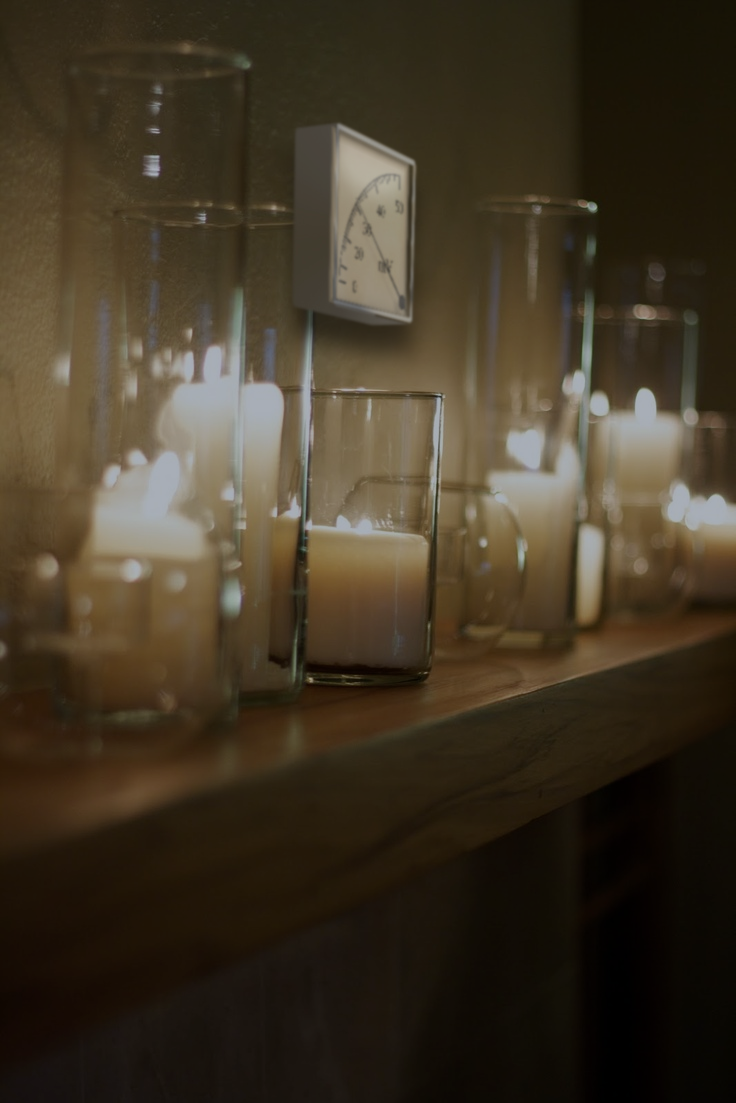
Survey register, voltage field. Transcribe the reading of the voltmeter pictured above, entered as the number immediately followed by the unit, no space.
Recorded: 30mV
